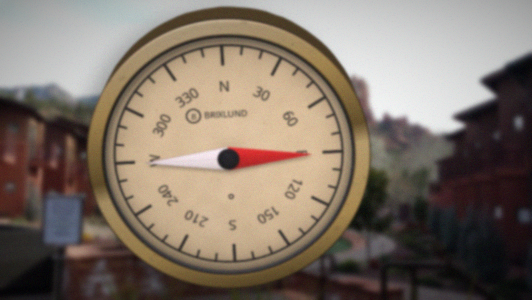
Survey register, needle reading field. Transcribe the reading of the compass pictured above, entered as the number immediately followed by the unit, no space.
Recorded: 90°
